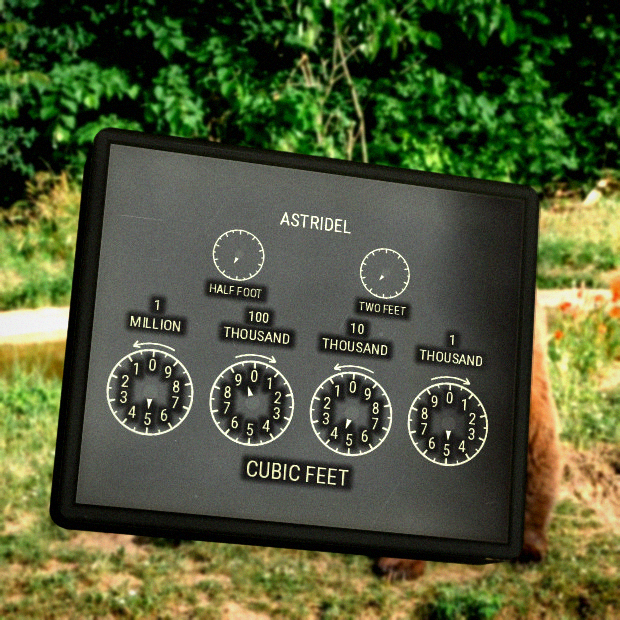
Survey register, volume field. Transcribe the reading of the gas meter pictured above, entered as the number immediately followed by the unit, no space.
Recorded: 494500ft³
